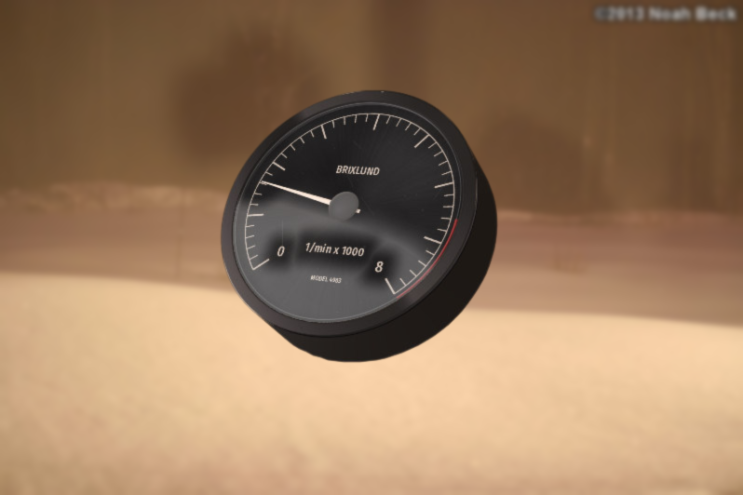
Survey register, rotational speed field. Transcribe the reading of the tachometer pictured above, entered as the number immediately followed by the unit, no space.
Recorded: 1600rpm
